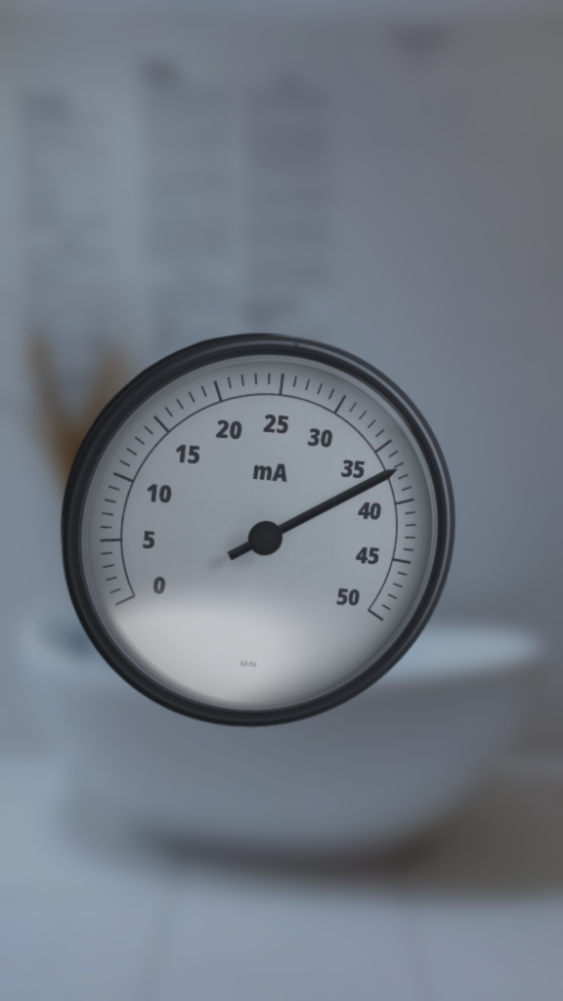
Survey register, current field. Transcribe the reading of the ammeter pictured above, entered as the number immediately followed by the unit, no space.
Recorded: 37mA
